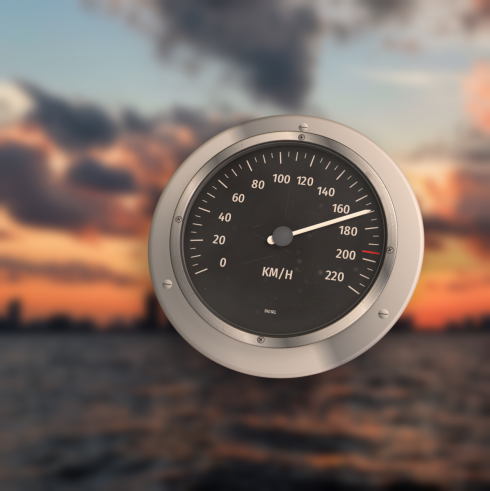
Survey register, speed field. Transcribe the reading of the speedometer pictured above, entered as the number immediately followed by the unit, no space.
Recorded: 170km/h
